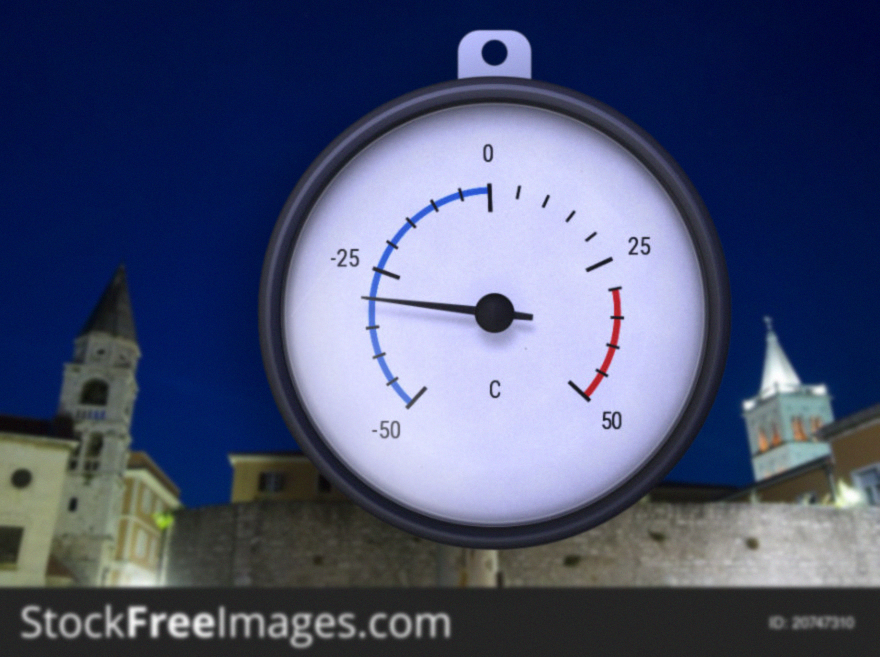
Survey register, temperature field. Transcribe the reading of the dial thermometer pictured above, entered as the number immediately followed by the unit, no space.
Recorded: -30°C
